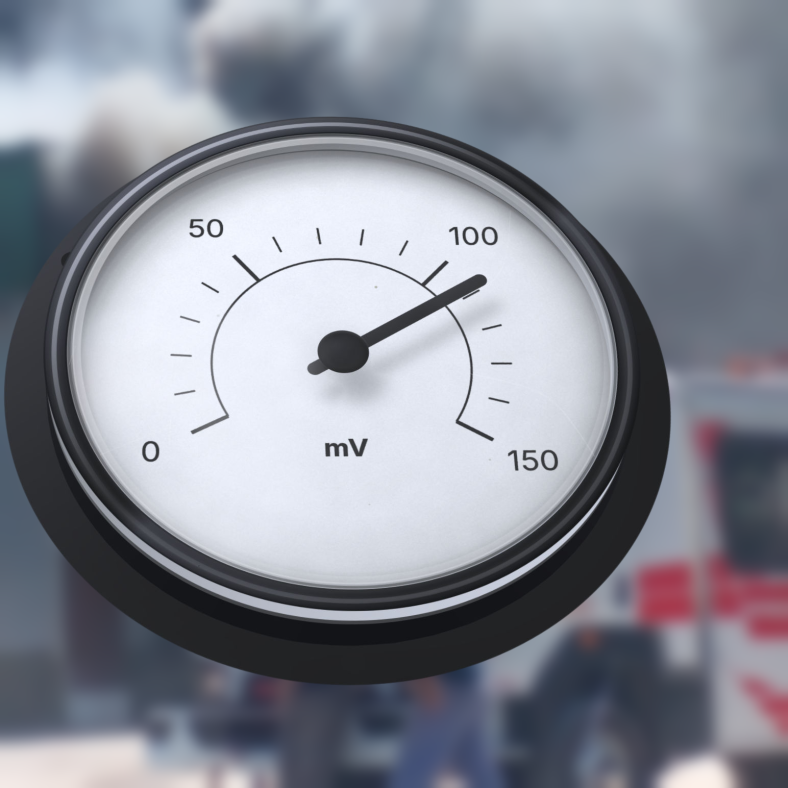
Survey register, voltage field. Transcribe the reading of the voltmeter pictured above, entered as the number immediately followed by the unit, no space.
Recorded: 110mV
